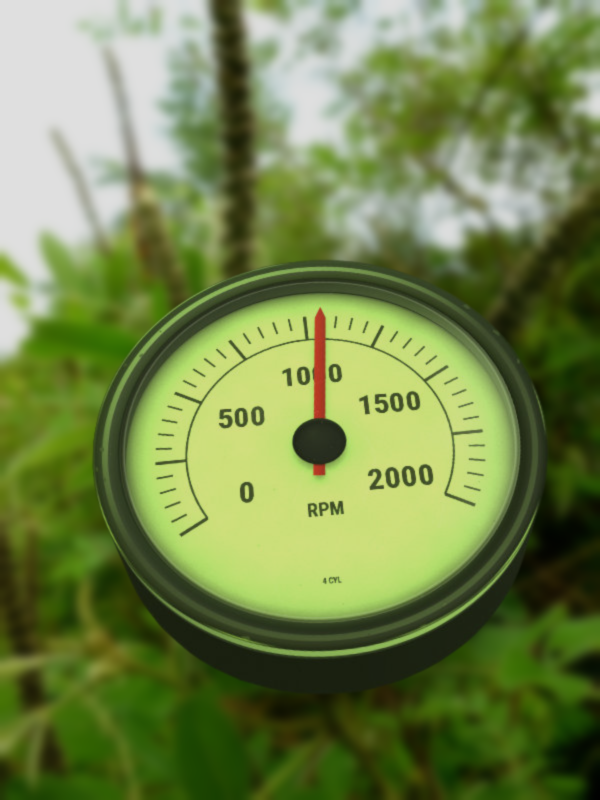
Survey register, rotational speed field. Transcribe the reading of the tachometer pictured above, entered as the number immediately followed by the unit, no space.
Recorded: 1050rpm
